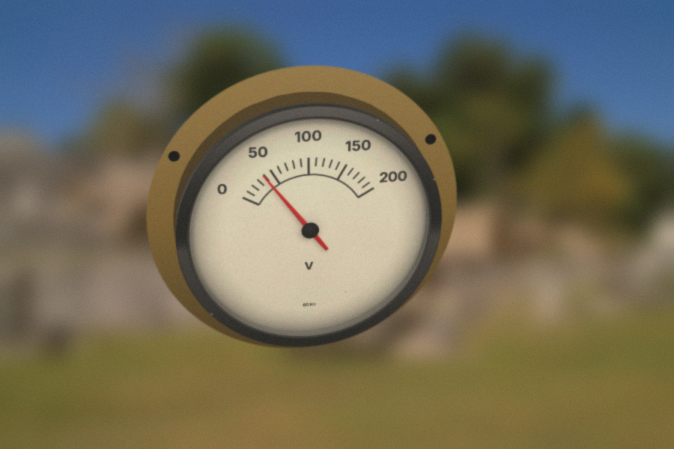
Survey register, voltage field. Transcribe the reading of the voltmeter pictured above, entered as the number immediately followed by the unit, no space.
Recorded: 40V
